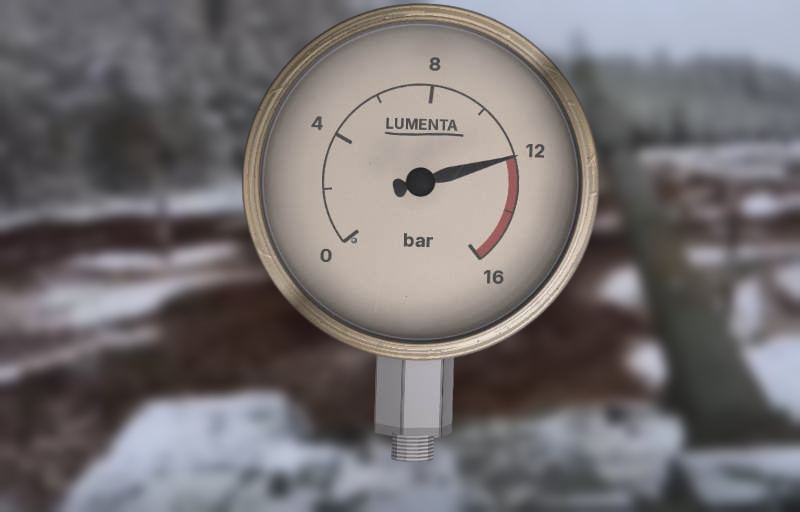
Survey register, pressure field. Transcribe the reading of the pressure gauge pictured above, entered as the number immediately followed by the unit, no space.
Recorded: 12bar
